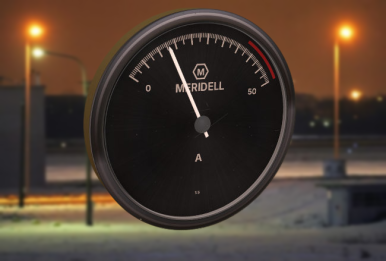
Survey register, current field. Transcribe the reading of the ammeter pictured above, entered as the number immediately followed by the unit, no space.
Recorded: 12.5A
